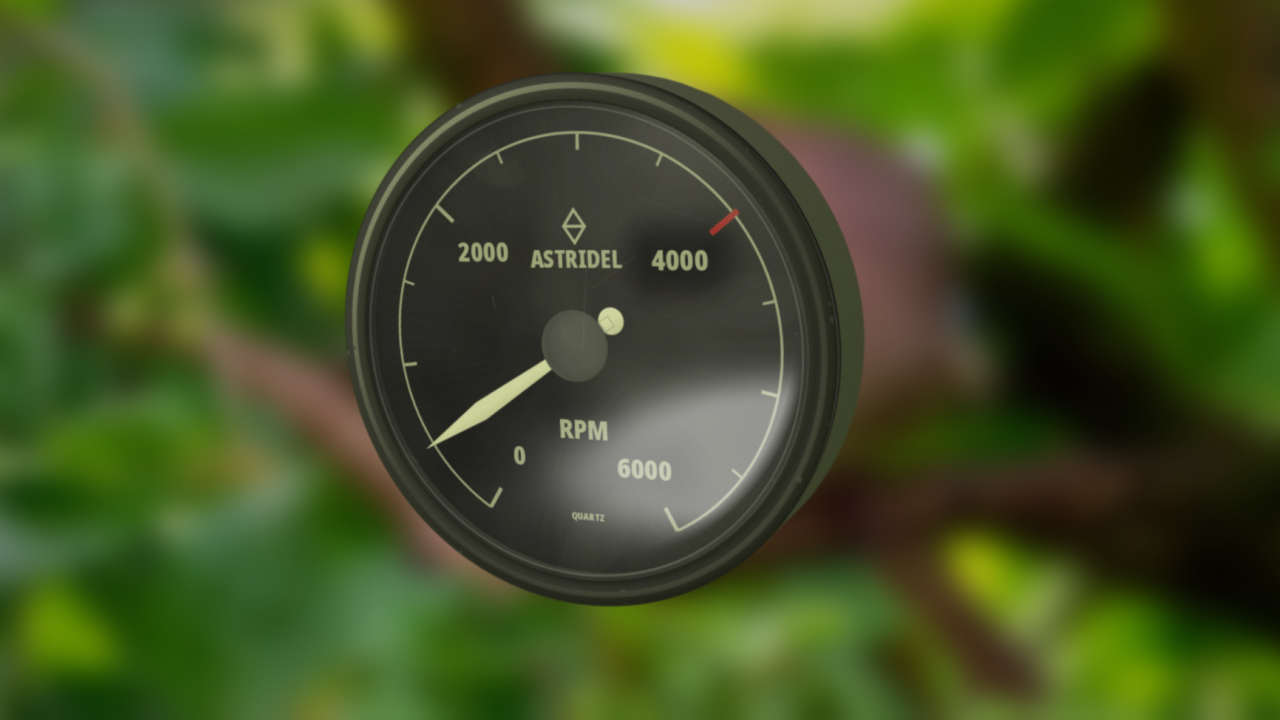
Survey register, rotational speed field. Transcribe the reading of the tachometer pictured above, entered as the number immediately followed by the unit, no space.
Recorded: 500rpm
